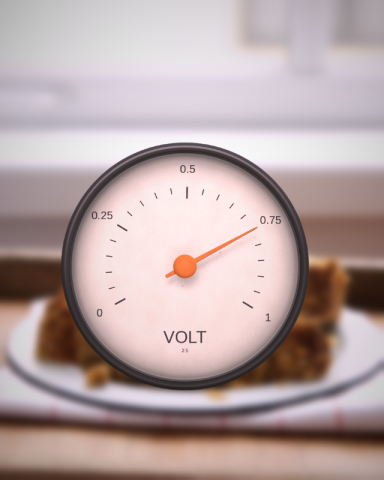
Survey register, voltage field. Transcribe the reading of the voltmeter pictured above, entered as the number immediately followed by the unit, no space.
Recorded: 0.75V
